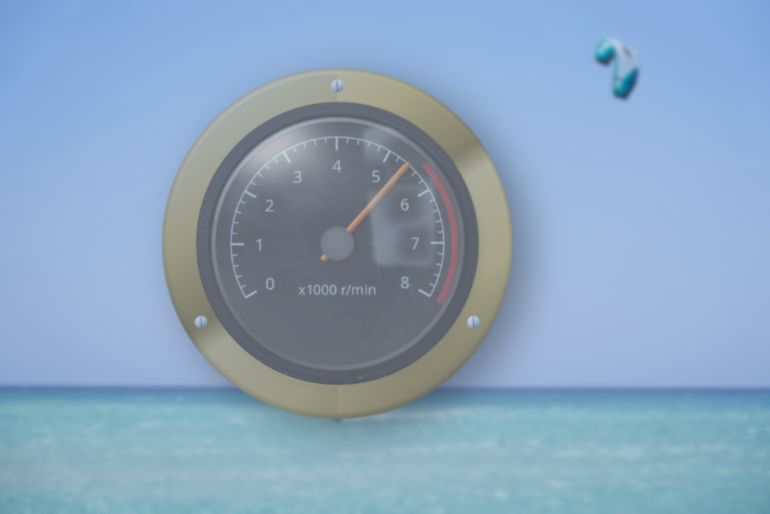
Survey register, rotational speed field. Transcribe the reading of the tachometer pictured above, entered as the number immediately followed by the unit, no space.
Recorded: 5400rpm
